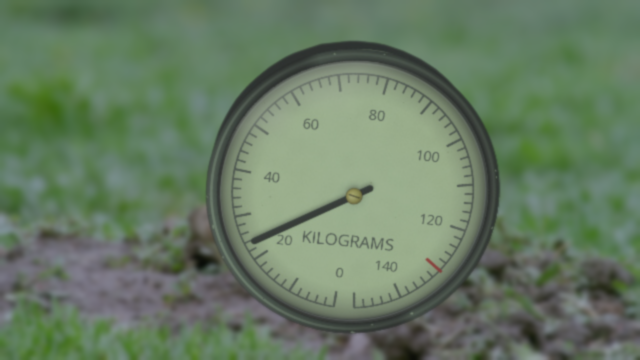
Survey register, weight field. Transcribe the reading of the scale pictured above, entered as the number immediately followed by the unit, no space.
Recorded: 24kg
